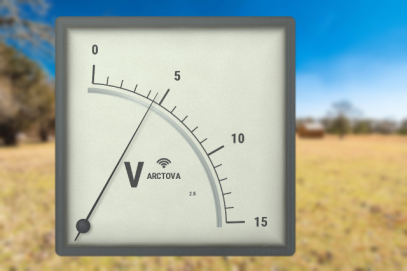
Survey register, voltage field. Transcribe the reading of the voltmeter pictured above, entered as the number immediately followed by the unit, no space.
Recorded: 4.5V
